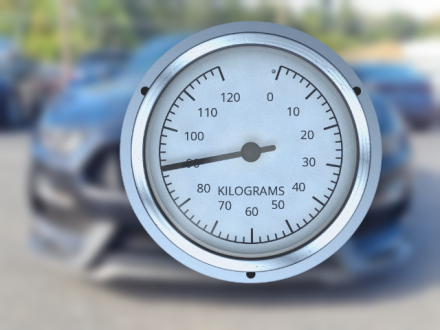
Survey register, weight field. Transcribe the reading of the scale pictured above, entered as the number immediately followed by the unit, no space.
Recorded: 90kg
